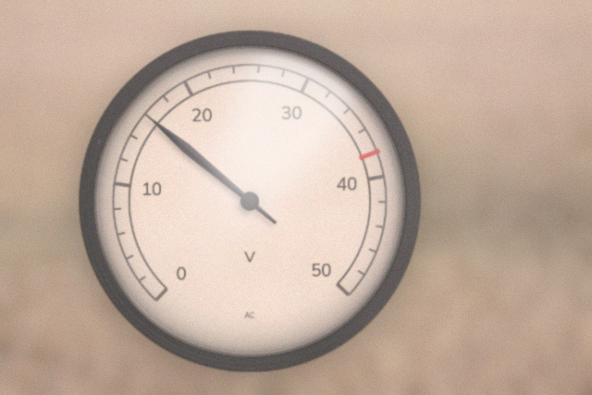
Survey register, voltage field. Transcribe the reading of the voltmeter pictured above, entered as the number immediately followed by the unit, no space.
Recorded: 16V
